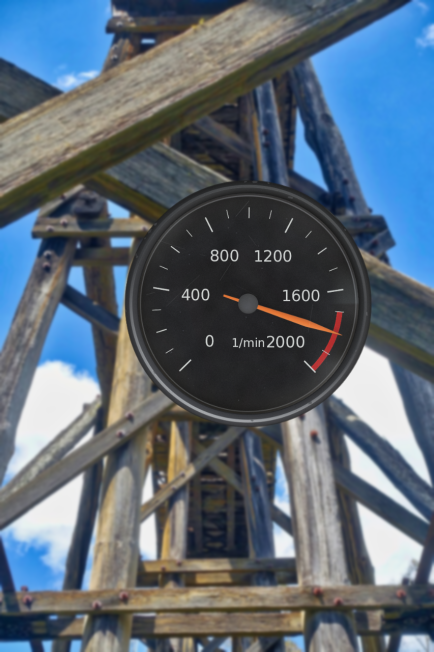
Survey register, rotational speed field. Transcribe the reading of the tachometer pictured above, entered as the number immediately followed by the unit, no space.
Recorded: 1800rpm
